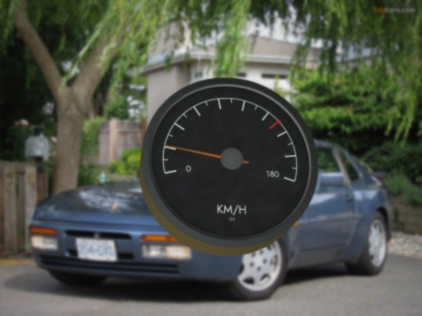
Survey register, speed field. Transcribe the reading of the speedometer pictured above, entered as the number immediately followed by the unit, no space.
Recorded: 20km/h
